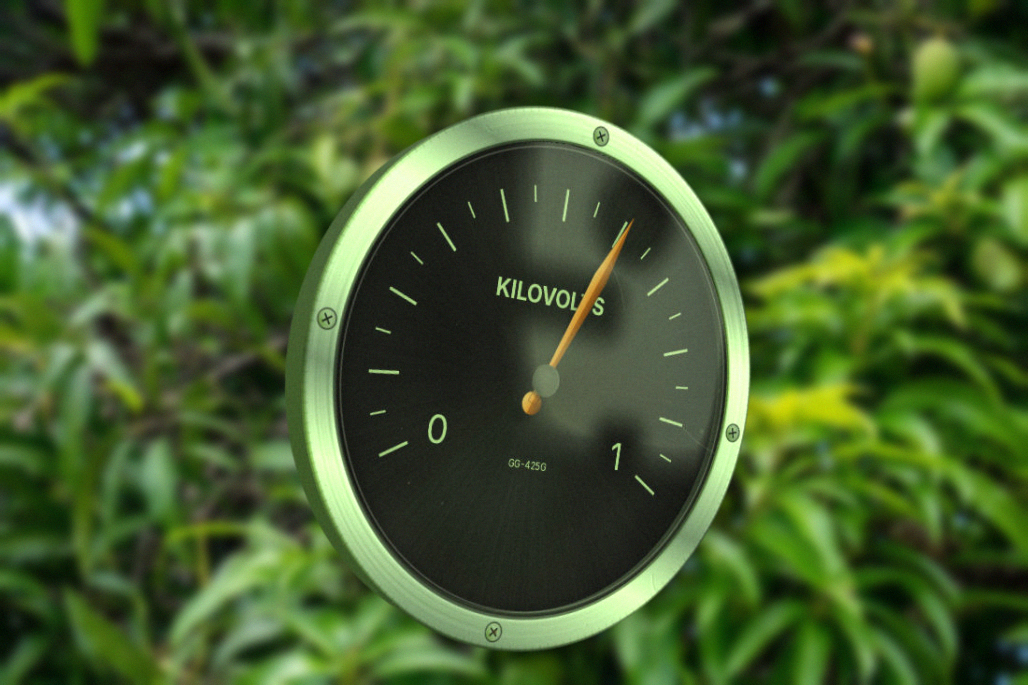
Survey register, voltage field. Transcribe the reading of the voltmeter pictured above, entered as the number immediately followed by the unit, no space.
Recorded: 0.6kV
